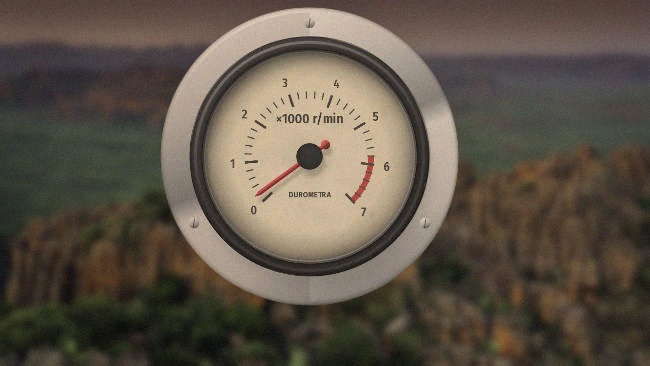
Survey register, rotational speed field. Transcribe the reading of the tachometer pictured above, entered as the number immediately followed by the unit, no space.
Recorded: 200rpm
